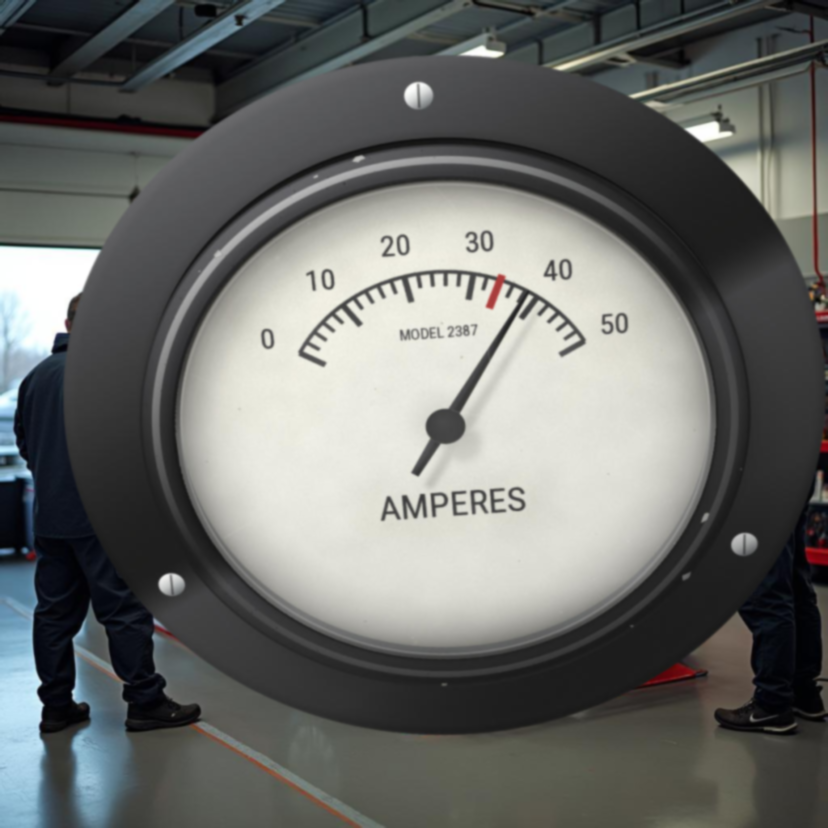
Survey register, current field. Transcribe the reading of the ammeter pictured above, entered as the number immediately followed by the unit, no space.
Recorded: 38A
